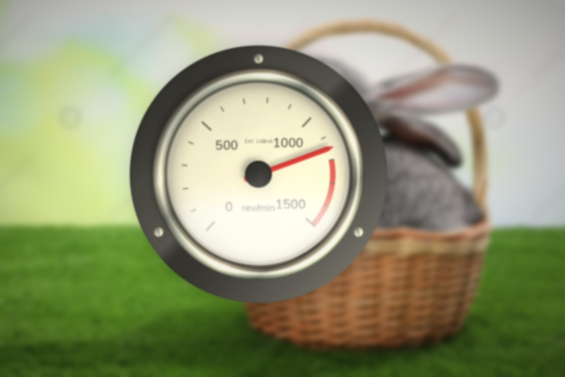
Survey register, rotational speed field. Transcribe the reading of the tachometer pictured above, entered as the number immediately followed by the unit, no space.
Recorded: 1150rpm
